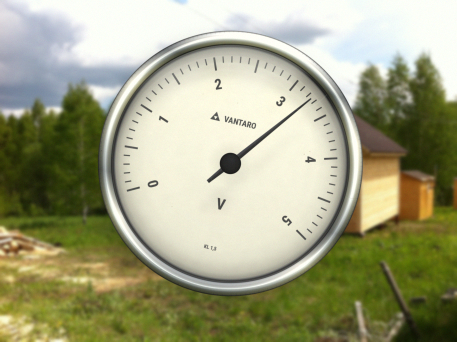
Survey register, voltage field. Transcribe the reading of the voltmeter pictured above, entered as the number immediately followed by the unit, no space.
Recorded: 3.25V
